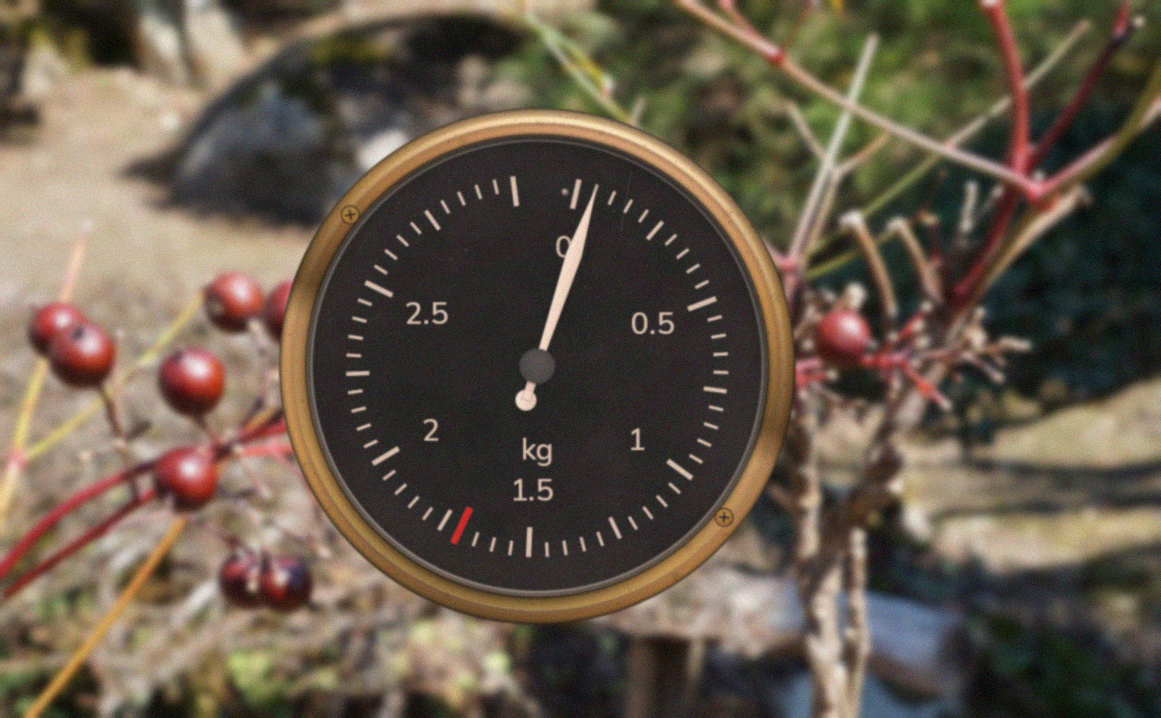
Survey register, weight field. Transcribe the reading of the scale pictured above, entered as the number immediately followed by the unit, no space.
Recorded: 0.05kg
